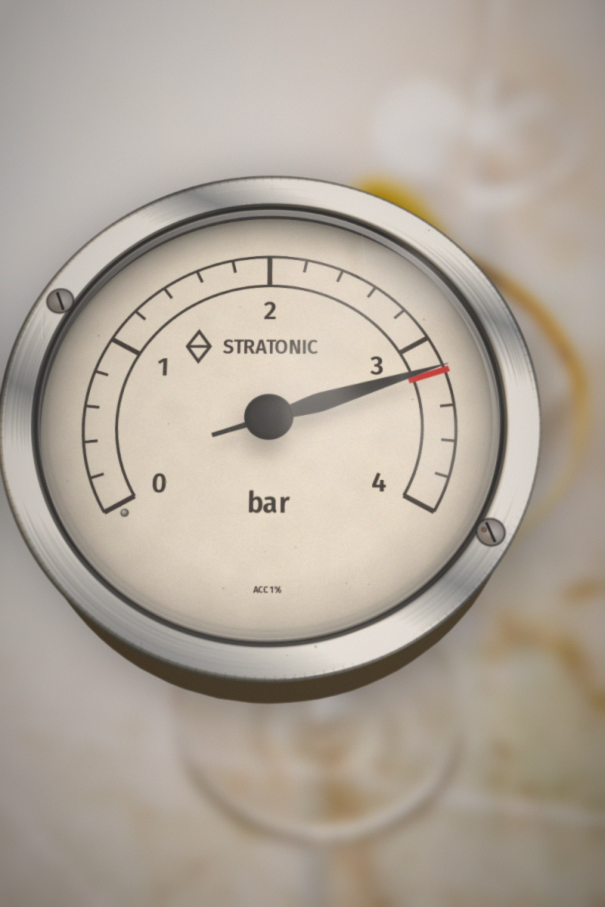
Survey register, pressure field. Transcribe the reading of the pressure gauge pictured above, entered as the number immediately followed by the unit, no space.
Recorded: 3.2bar
